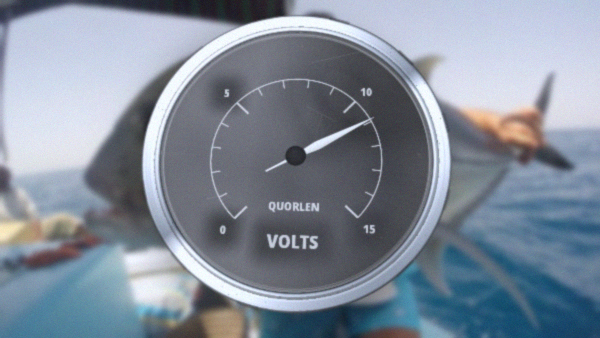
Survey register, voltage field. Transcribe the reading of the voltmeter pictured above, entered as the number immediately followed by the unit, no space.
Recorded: 11V
